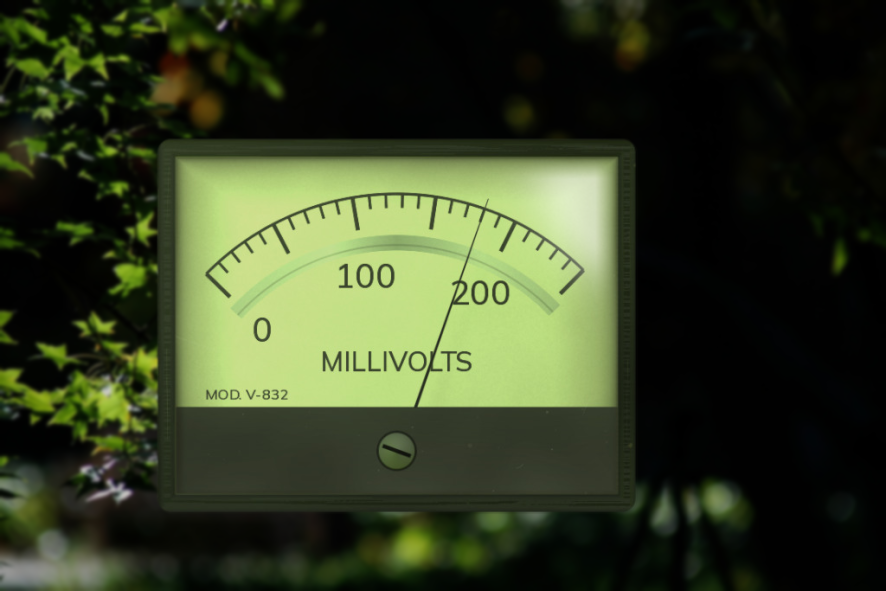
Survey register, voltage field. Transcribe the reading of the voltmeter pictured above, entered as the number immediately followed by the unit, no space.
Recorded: 180mV
